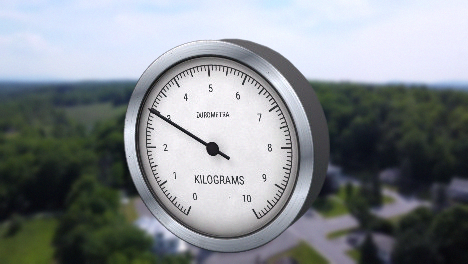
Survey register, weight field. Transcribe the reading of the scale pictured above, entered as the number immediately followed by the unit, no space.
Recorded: 3kg
